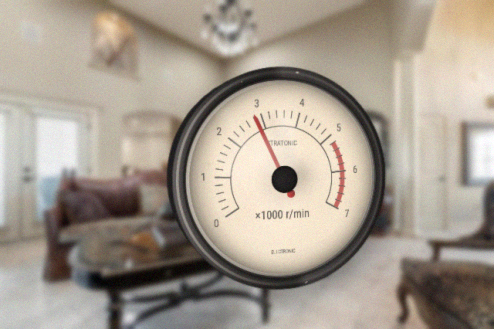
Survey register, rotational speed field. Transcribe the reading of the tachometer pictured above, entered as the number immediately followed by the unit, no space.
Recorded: 2800rpm
